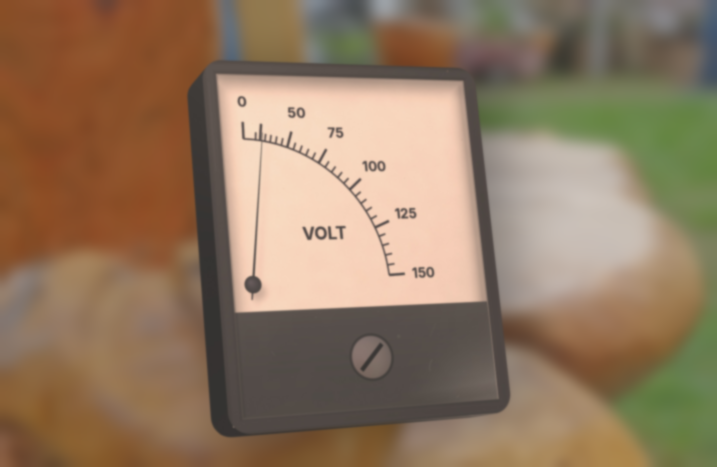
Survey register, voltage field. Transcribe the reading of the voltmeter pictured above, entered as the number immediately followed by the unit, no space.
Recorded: 25V
